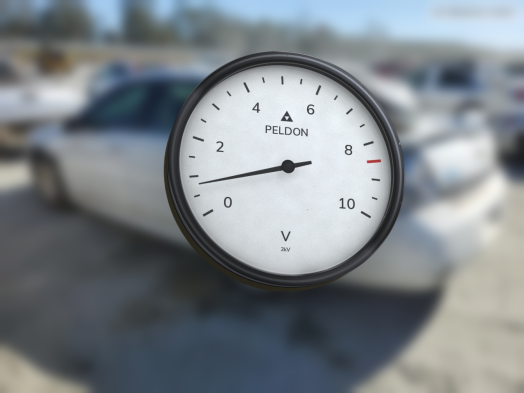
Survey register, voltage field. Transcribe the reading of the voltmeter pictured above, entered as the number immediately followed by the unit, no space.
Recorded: 0.75V
